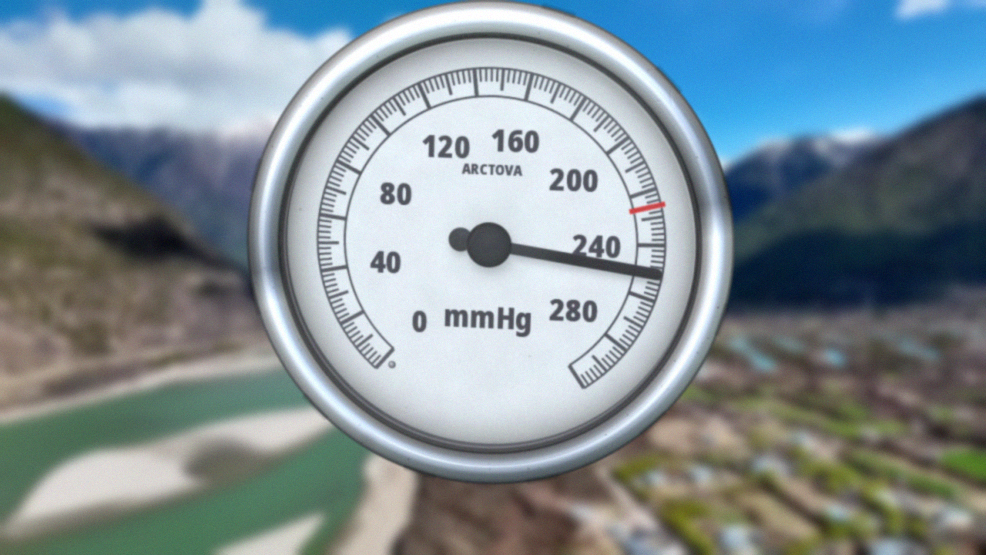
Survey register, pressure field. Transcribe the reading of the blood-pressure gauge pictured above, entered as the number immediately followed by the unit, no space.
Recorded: 250mmHg
